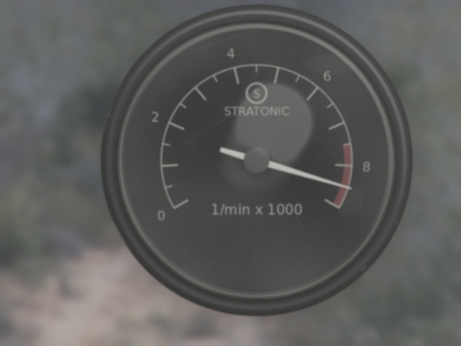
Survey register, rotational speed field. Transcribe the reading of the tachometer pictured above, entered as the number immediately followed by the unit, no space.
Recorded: 8500rpm
